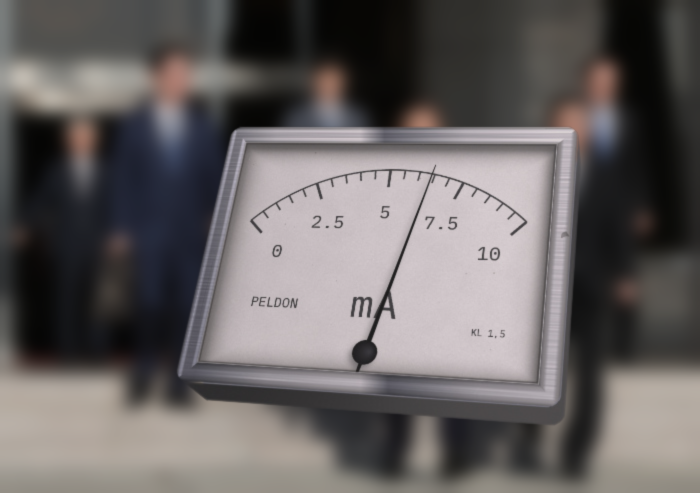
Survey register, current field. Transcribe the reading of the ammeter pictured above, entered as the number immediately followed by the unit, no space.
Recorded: 6.5mA
